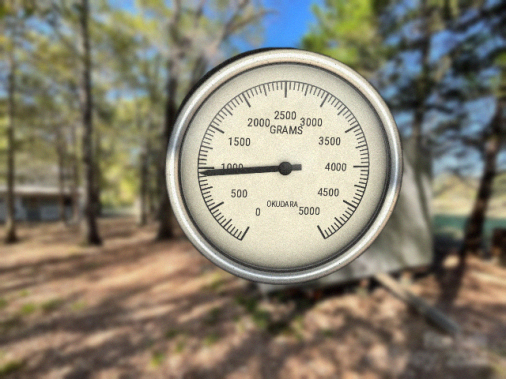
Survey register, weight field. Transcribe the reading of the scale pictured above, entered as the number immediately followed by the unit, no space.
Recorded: 950g
